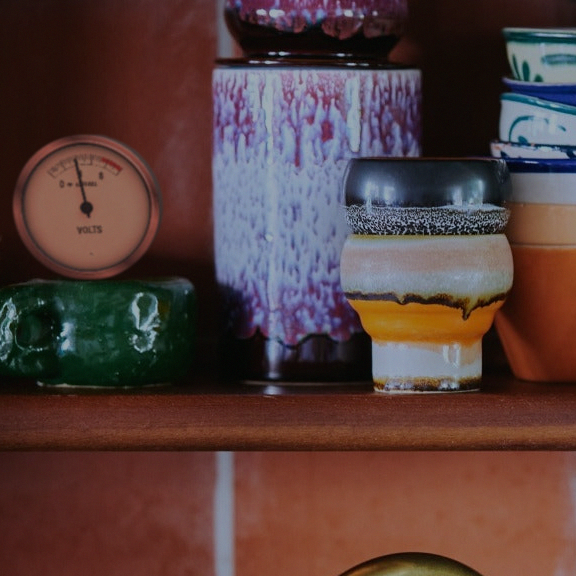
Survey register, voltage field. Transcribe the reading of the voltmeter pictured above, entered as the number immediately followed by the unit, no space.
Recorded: 4V
